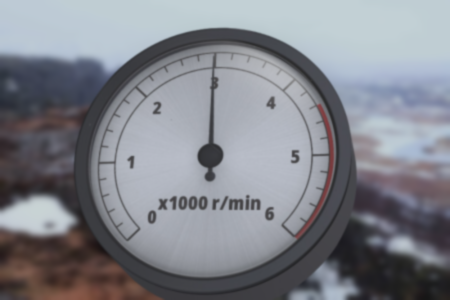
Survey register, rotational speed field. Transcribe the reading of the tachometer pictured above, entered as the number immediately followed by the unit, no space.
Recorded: 3000rpm
